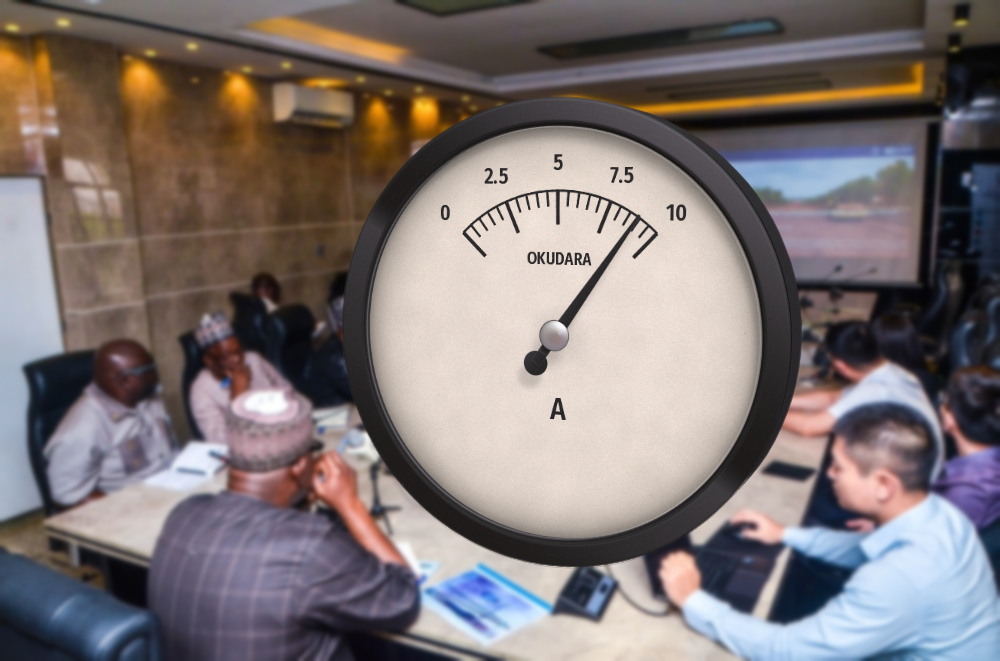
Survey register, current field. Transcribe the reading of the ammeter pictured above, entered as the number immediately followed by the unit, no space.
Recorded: 9A
